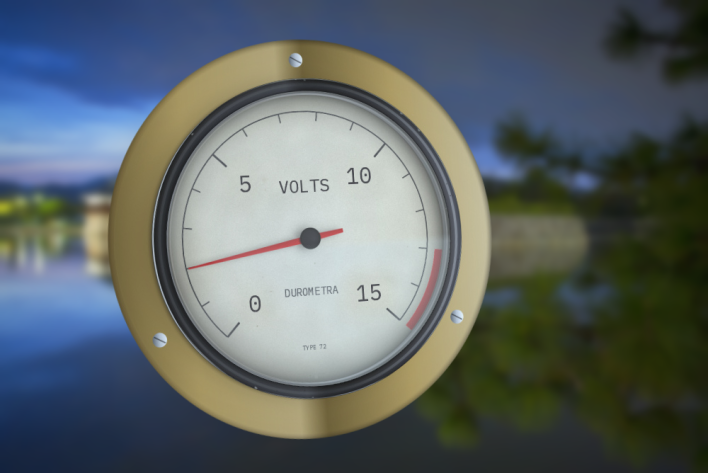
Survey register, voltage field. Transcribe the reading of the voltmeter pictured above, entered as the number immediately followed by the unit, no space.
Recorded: 2V
